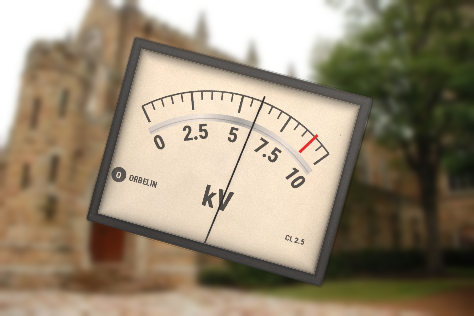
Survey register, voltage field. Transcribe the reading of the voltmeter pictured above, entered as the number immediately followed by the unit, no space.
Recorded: 6kV
